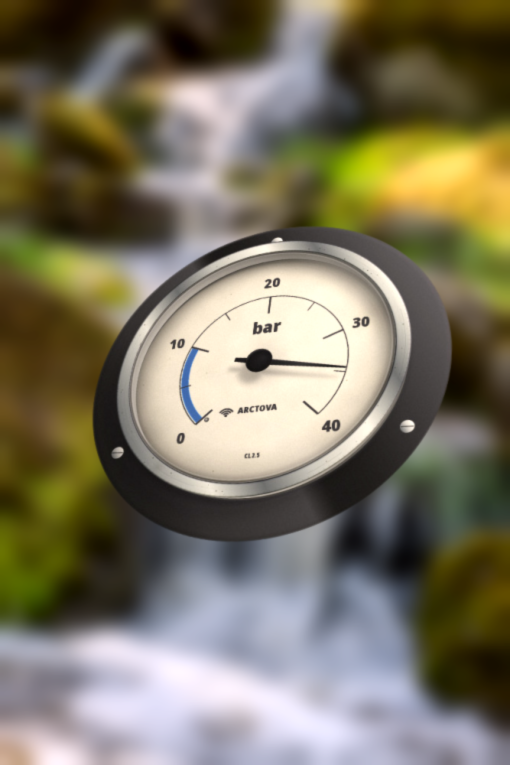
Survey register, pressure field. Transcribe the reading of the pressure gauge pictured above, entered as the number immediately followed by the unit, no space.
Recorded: 35bar
